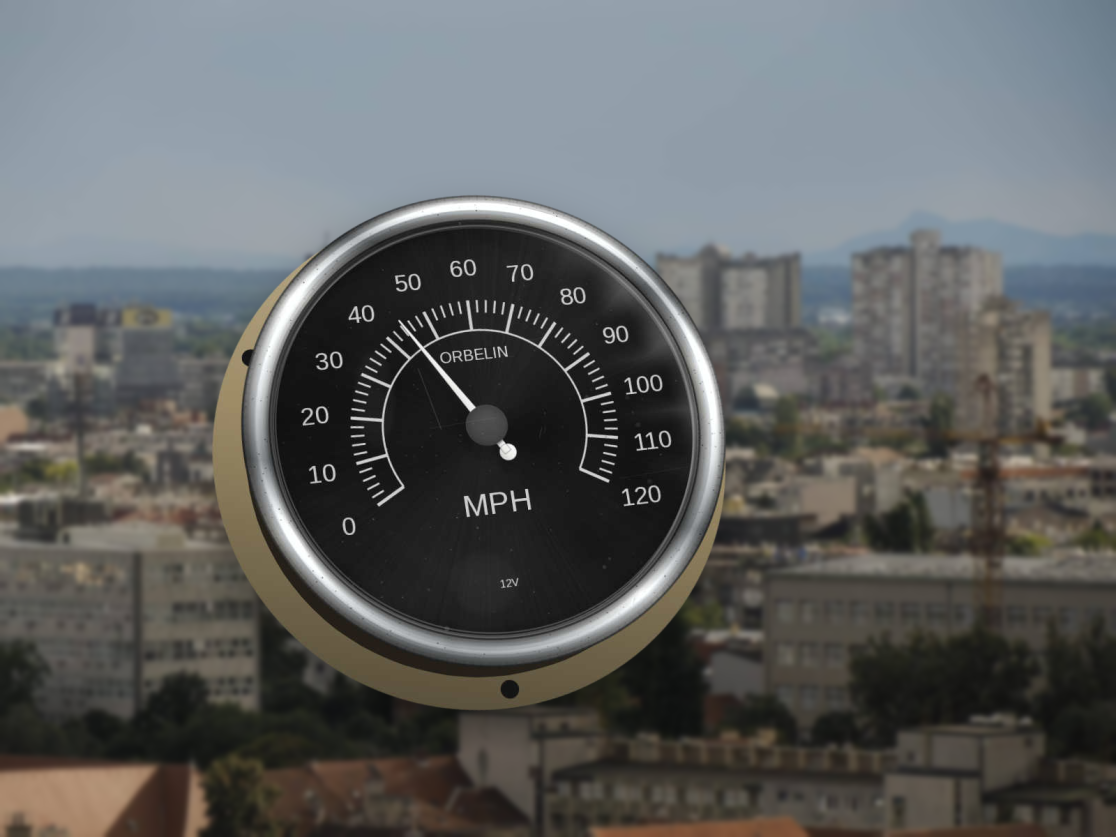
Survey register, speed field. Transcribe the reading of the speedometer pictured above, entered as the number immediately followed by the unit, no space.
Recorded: 44mph
